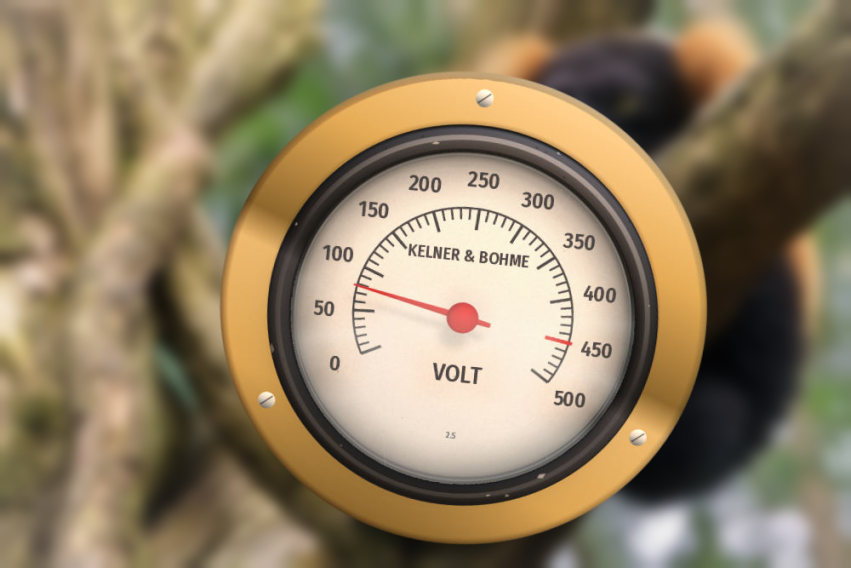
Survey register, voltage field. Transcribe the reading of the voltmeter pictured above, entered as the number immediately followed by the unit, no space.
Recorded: 80V
